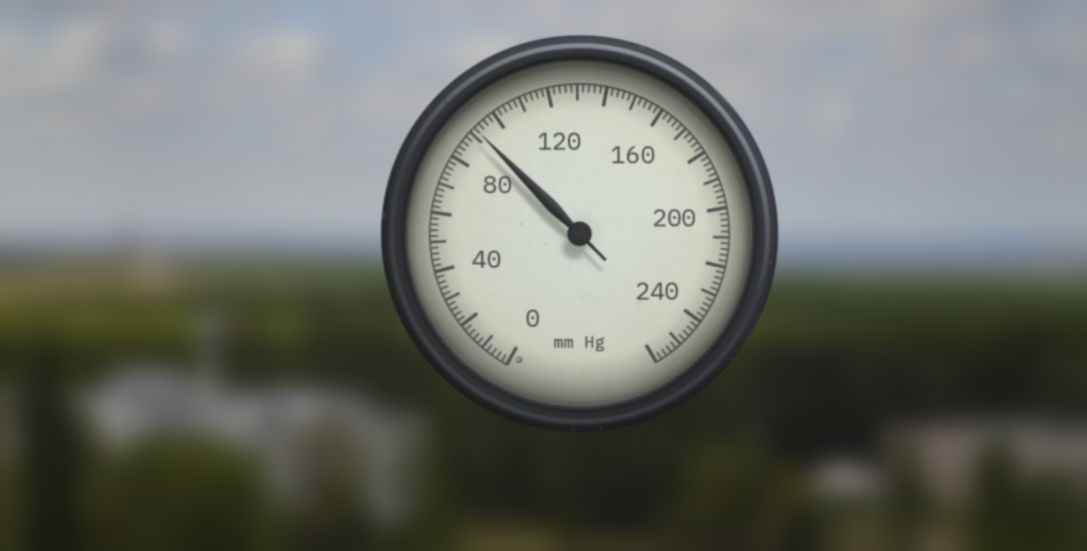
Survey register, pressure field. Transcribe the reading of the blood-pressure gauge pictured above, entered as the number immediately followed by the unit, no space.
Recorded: 92mmHg
